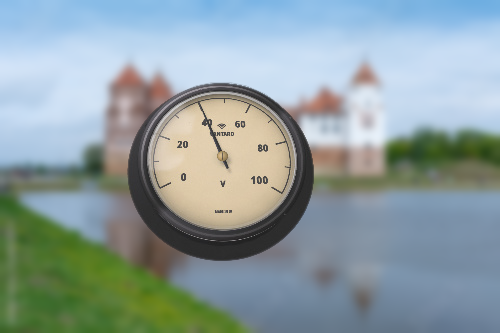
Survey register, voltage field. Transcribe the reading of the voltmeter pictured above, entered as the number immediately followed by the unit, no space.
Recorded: 40V
